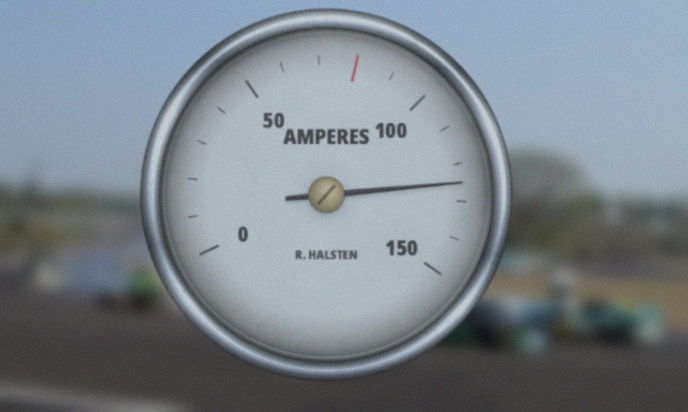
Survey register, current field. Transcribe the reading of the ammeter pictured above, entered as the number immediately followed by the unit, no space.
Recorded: 125A
